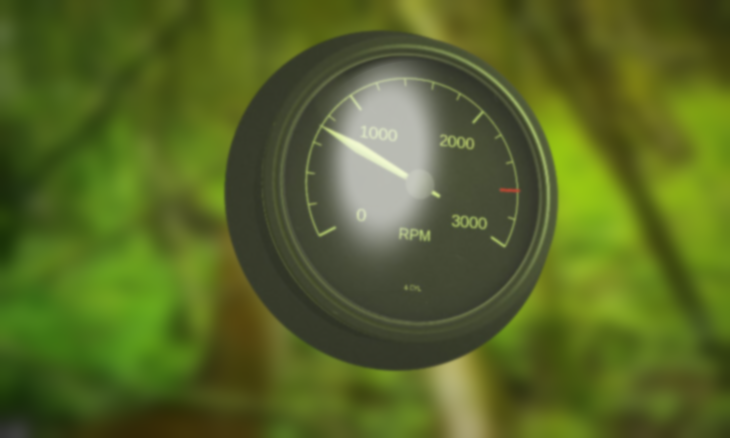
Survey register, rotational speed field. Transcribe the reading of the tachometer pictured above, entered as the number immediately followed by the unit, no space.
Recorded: 700rpm
